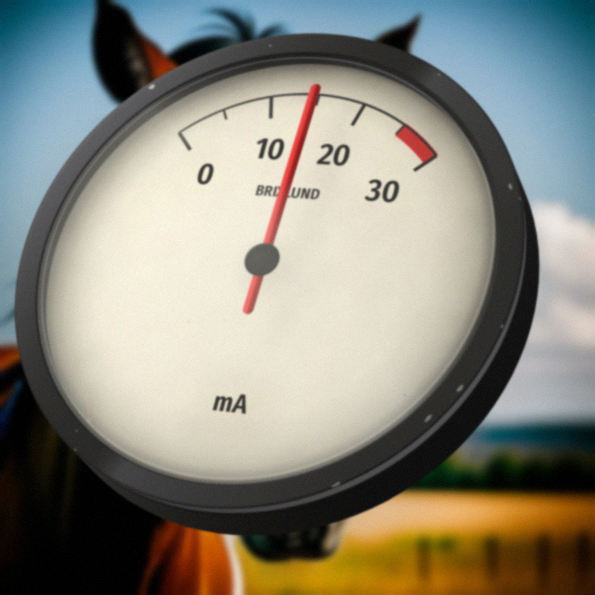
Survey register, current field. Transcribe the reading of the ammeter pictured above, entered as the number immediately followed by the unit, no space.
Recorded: 15mA
